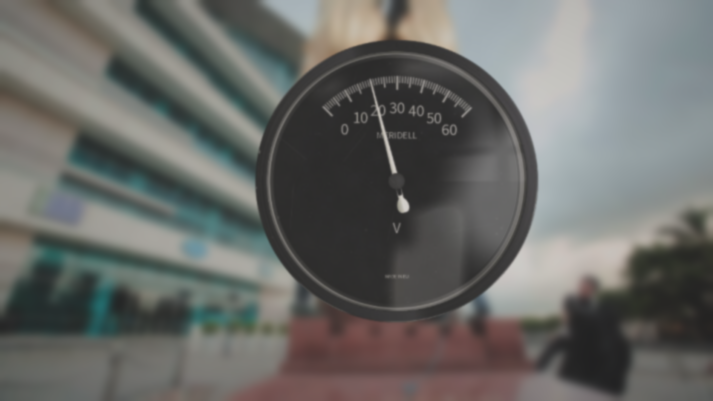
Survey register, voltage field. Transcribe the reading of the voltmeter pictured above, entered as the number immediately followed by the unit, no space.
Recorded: 20V
